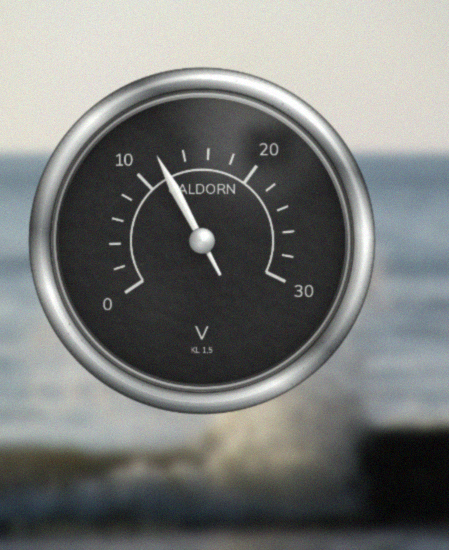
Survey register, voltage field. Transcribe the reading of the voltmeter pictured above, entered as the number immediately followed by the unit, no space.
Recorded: 12V
